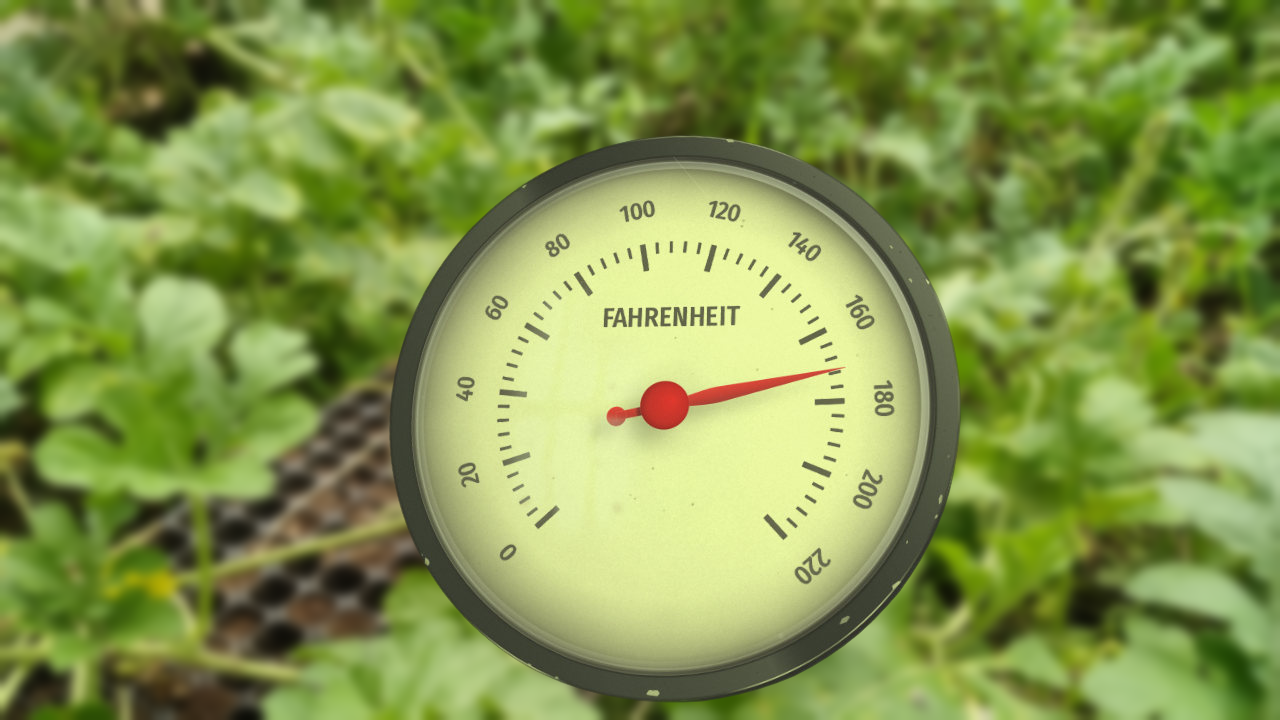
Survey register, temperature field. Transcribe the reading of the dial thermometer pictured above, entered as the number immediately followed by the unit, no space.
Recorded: 172°F
